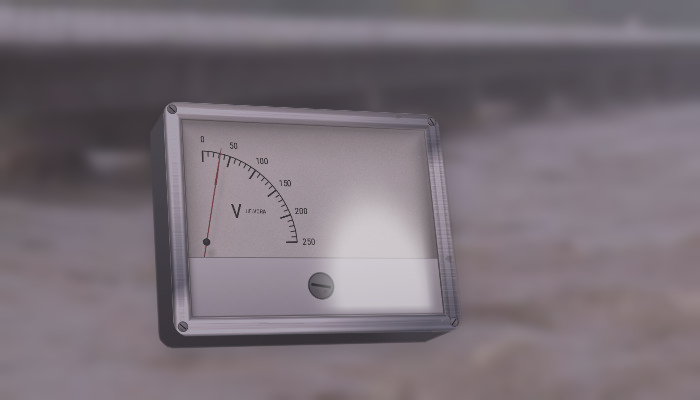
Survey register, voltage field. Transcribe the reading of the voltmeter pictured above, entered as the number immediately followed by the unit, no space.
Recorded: 30V
